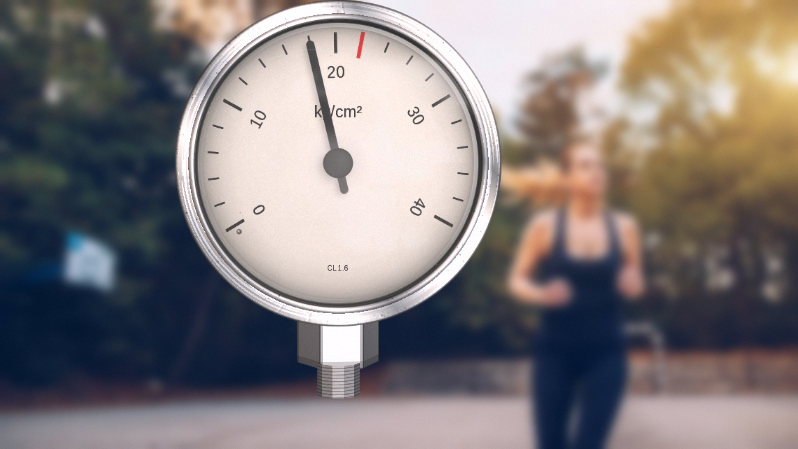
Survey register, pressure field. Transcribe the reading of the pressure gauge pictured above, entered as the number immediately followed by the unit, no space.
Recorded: 18kg/cm²
